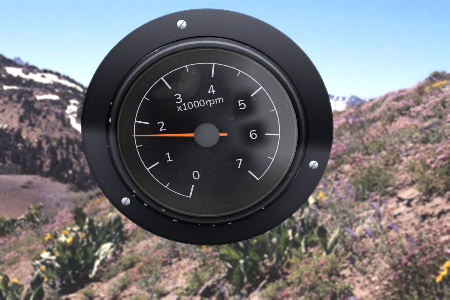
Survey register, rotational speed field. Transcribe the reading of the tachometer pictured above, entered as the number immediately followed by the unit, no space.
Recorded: 1750rpm
